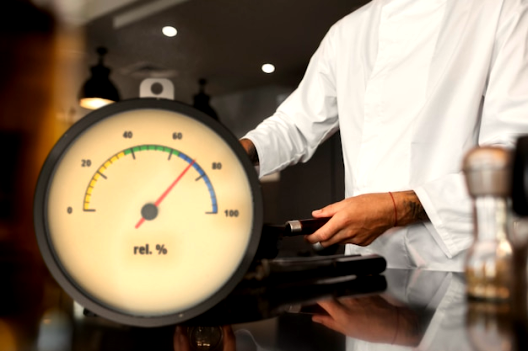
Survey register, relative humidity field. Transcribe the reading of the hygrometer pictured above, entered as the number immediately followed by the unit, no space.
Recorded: 72%
